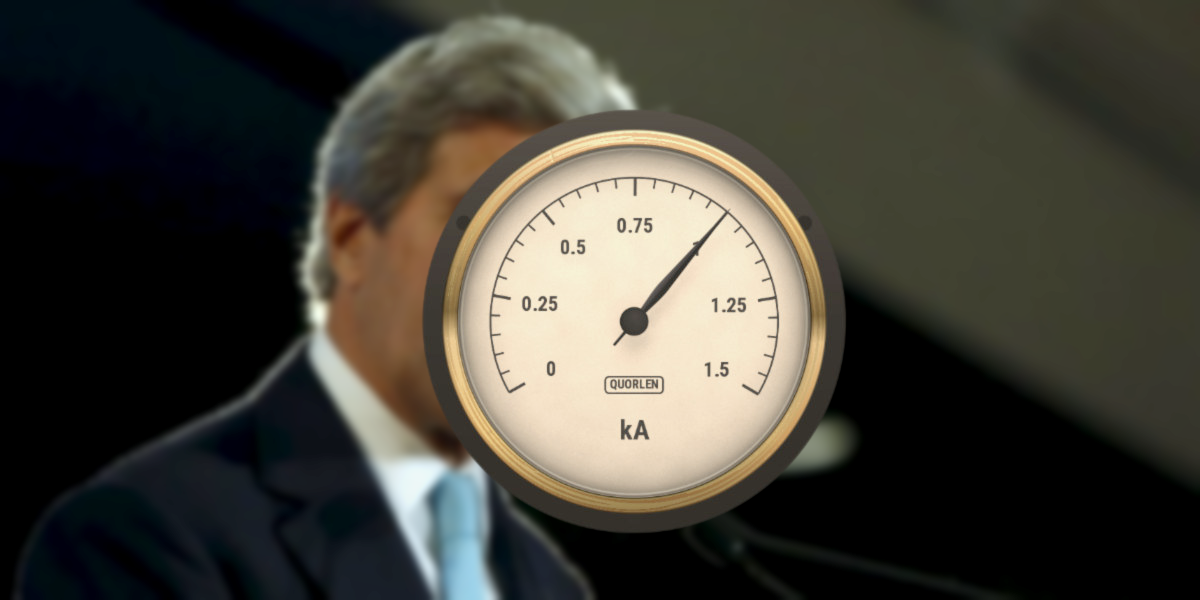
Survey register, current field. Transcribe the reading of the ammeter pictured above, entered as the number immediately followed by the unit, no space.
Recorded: 1kA
